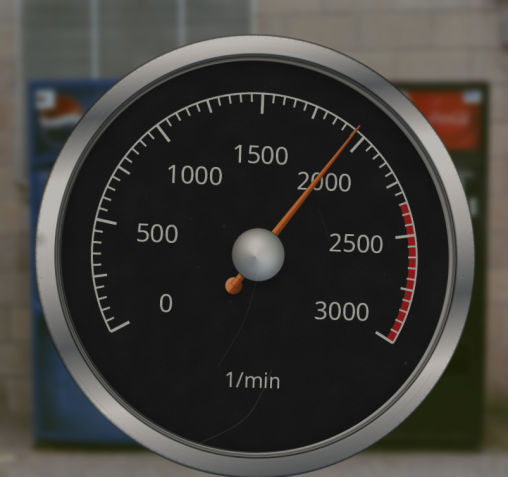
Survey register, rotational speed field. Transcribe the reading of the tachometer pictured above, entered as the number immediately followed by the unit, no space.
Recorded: 1950rpm
